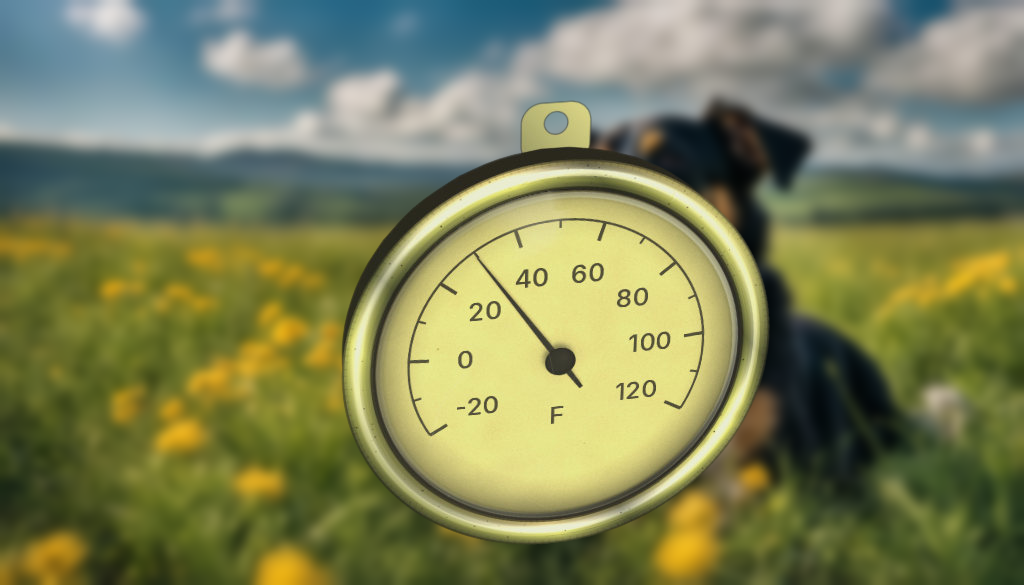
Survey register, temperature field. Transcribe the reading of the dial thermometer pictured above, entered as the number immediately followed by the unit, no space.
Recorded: 30°F
